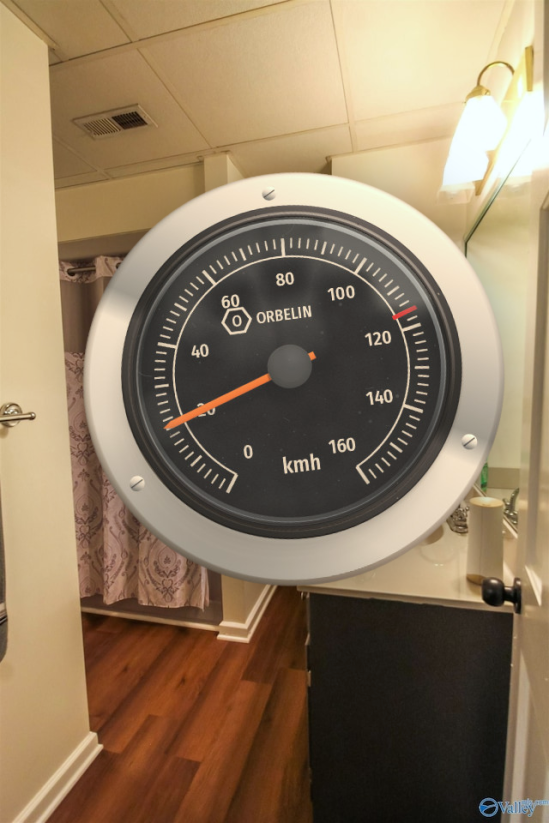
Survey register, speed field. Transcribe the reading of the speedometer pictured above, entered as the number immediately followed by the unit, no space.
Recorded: 20km/h
